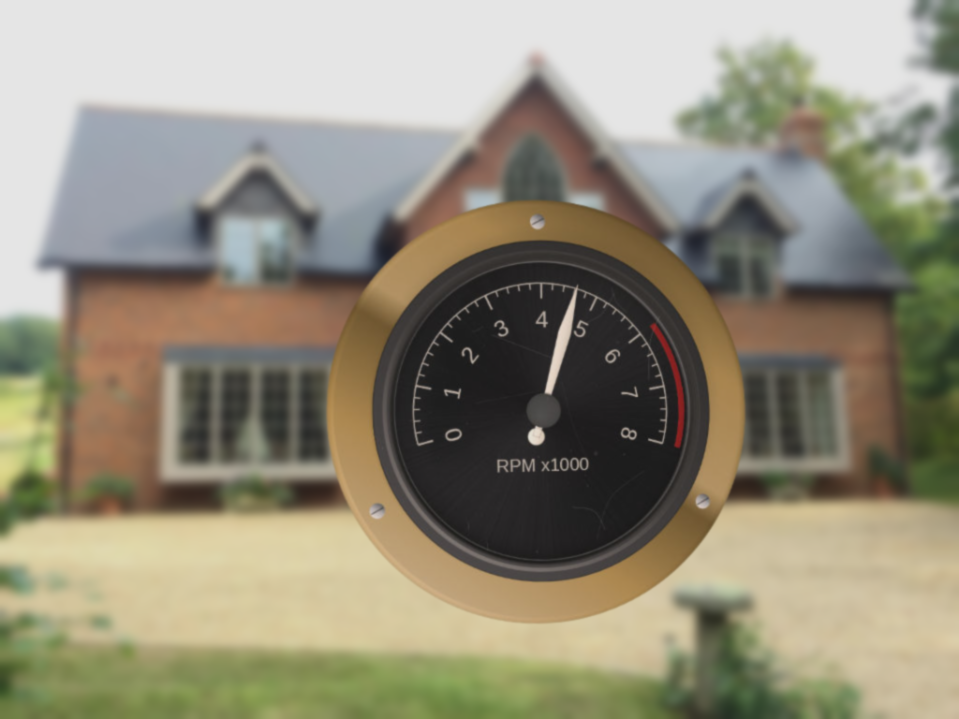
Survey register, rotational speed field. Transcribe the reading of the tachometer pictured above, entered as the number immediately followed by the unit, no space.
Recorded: 4600rpm
